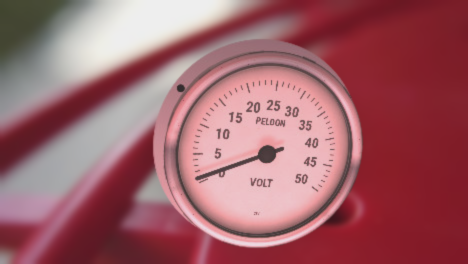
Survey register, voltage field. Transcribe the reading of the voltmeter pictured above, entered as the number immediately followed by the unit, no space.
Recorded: 1V
